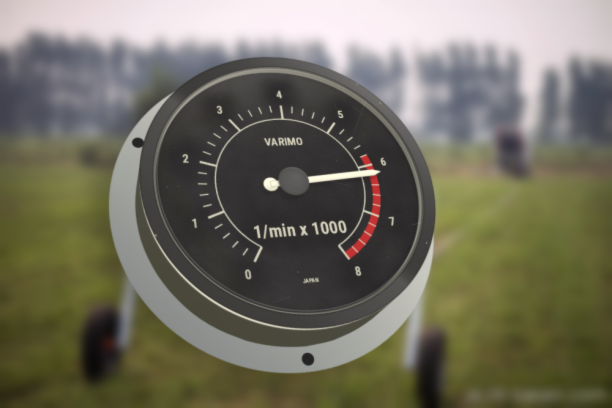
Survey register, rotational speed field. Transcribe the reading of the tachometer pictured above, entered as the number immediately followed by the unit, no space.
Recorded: 6200rpm
